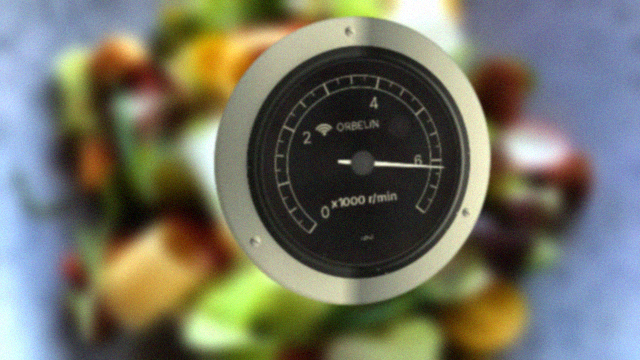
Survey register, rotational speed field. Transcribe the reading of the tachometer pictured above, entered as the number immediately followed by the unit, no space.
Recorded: 6125rpm
